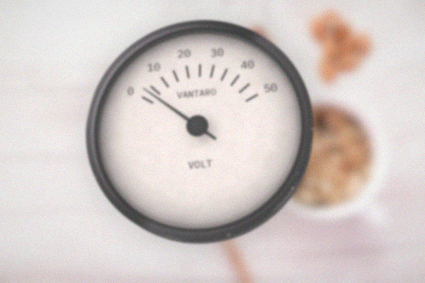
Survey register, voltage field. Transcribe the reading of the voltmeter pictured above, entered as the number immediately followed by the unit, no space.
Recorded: 2.5V
